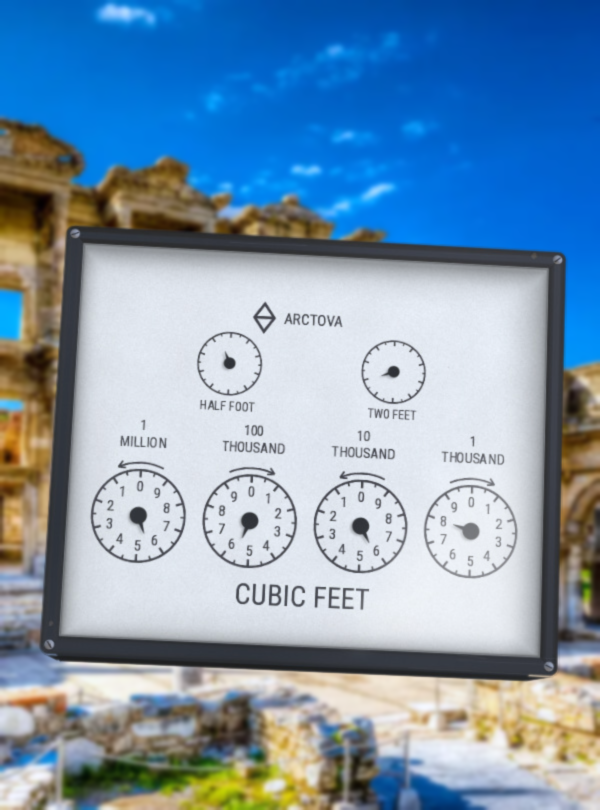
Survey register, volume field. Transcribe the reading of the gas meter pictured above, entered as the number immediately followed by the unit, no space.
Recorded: 555800ft³
